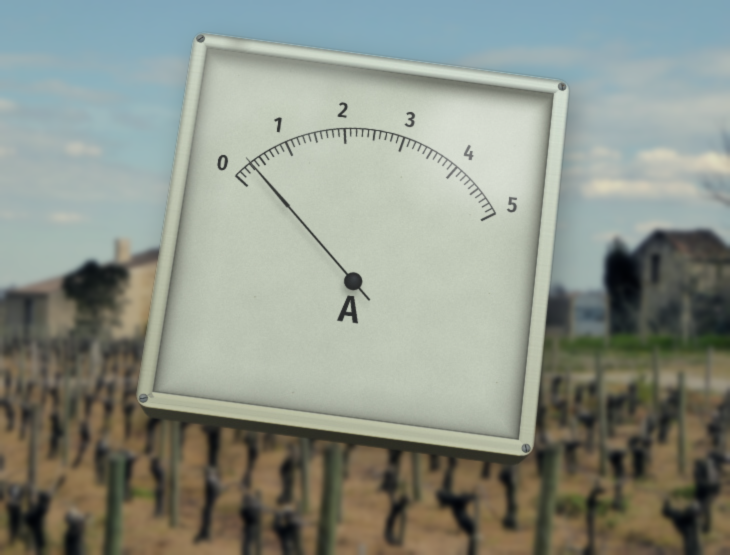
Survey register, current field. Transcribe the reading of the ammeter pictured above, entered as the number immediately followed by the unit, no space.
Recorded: 0.3A
